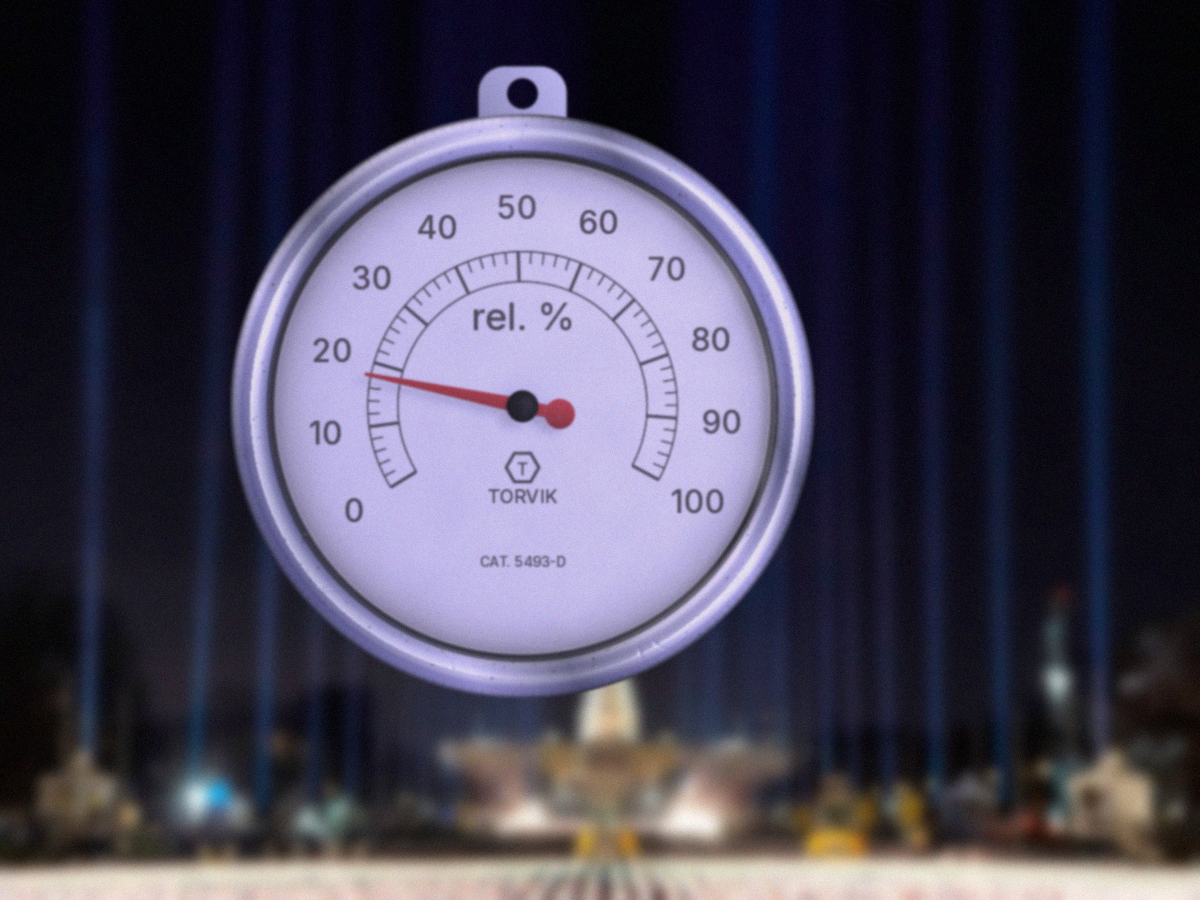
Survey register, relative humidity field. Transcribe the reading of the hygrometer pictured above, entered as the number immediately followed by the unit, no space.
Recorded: 18%
